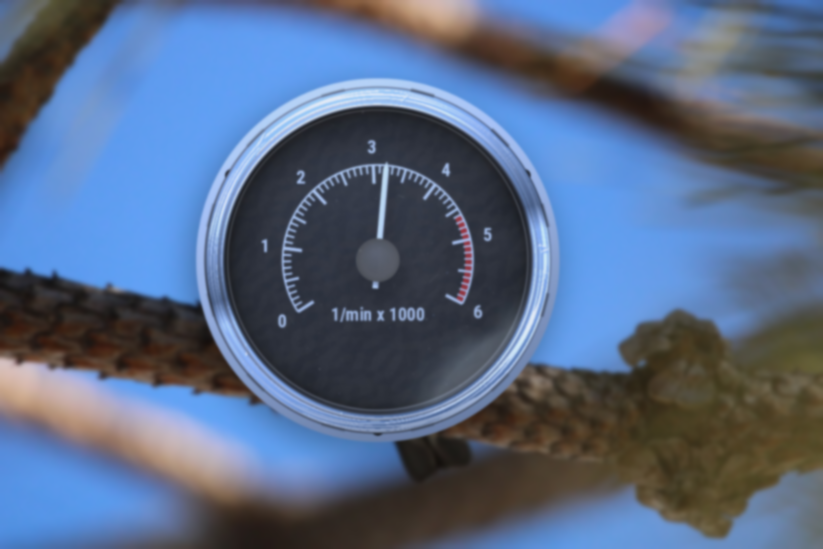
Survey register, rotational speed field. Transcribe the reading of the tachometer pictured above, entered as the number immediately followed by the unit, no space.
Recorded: 3200rpm
